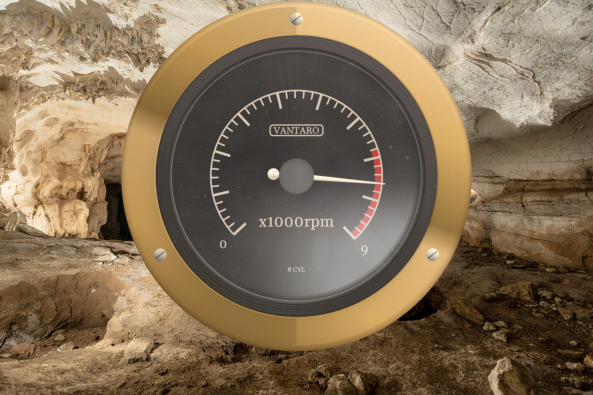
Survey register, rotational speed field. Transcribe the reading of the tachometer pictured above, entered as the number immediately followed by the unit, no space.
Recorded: 7600rpm
